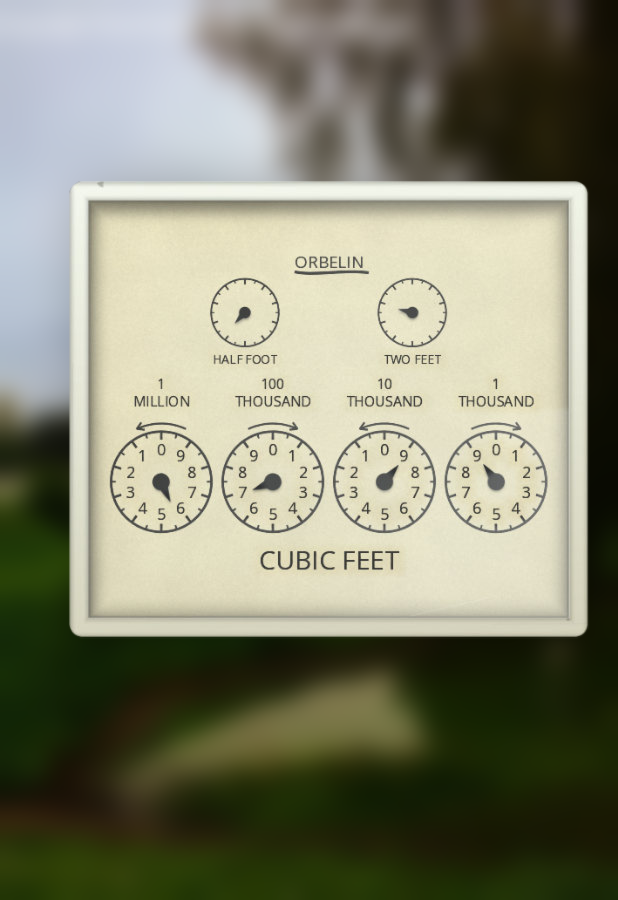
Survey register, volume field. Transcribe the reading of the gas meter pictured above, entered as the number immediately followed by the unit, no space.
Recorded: 568900ft³
